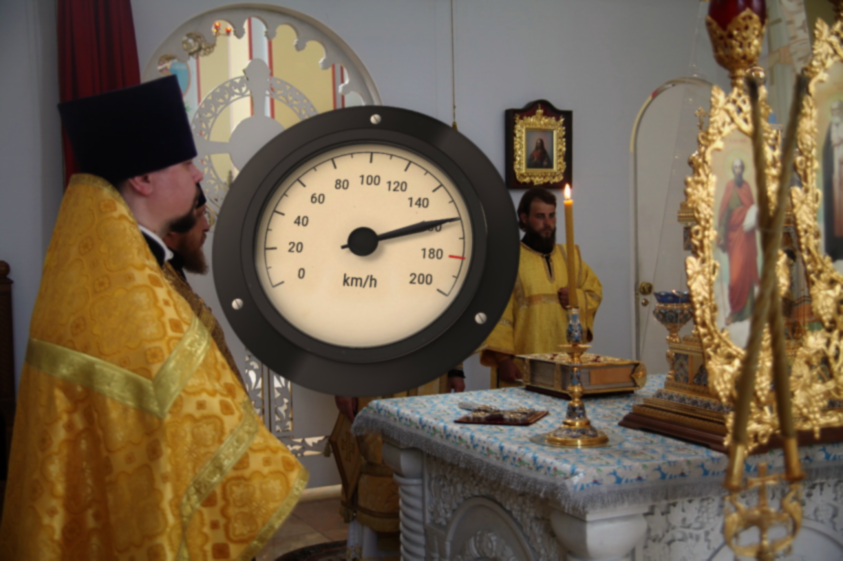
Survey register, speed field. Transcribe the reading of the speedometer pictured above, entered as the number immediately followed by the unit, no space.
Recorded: 160km/h
